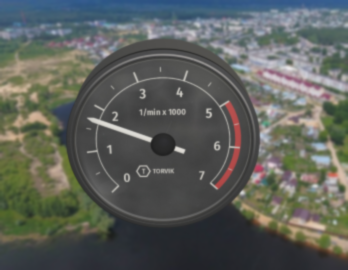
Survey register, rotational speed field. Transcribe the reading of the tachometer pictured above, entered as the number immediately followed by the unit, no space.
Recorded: 1750rpm
